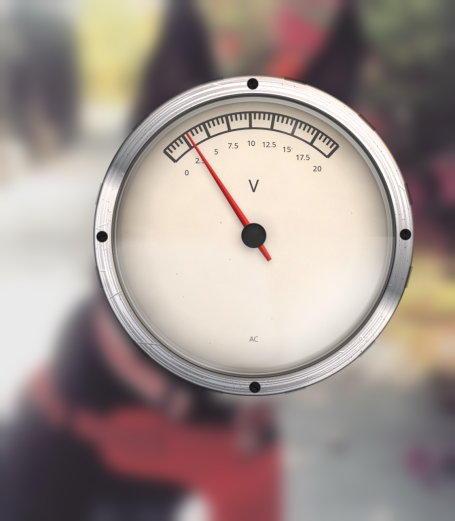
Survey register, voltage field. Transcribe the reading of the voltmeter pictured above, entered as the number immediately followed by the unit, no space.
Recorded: 3V
